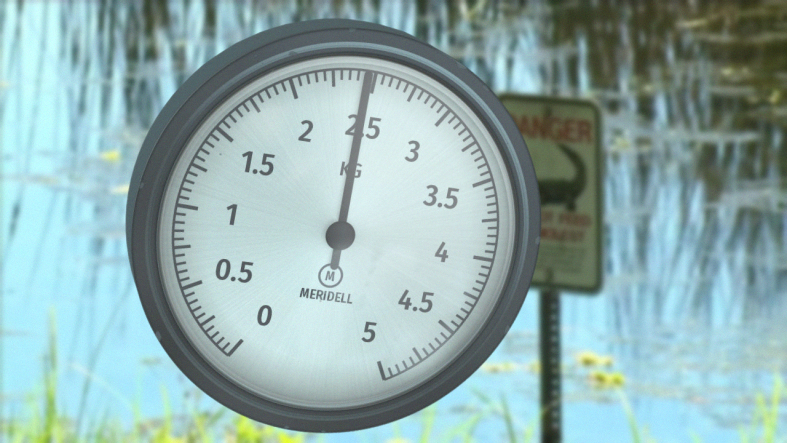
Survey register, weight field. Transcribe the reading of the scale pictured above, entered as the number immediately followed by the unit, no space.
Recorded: 2.45kg
